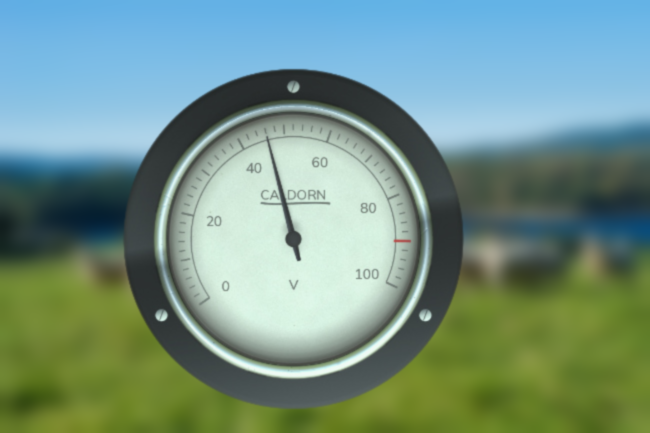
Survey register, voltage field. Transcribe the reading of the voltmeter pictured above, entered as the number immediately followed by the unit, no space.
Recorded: 46V
